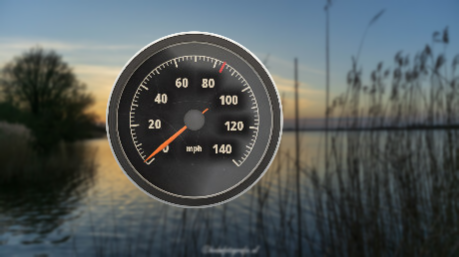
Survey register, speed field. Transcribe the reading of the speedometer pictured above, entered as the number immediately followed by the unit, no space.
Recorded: 2mph
